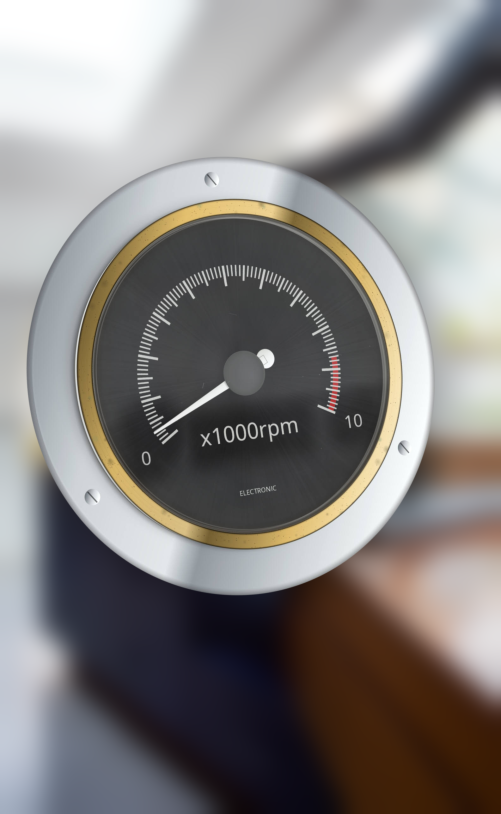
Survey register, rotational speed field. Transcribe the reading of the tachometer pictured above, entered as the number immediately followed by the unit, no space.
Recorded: 300rpm
